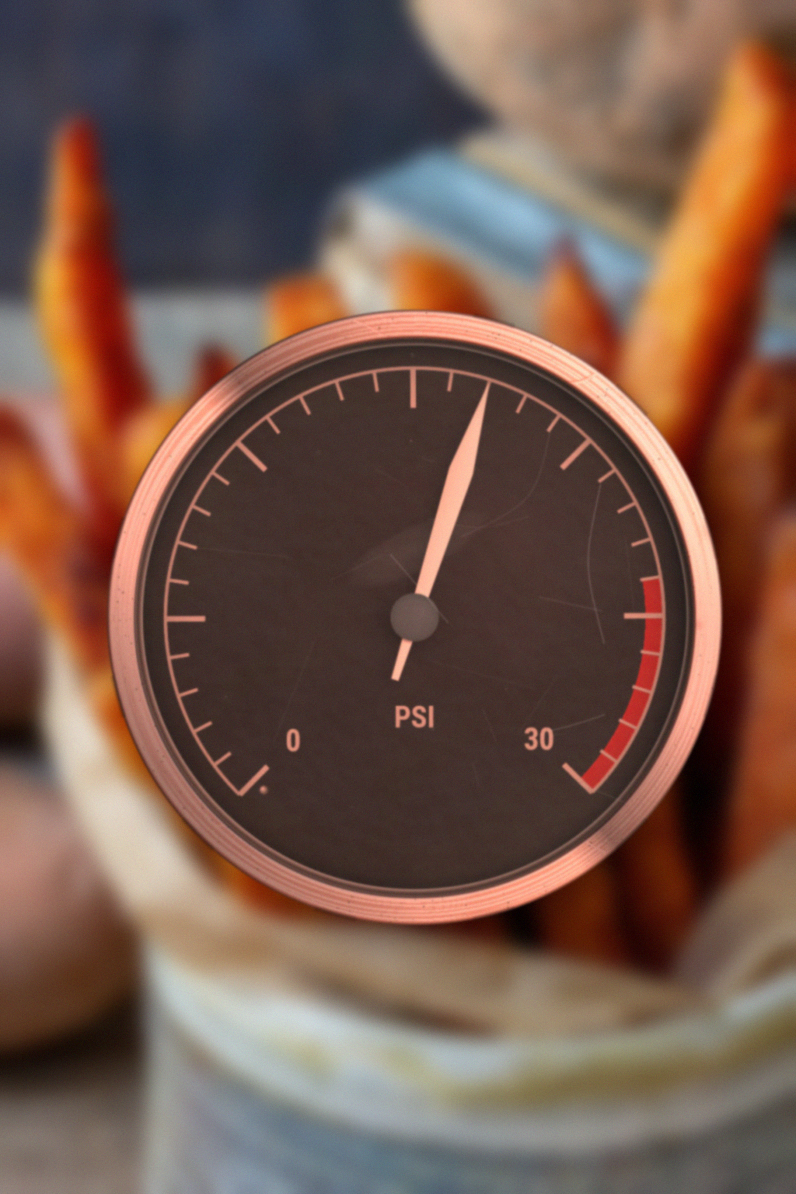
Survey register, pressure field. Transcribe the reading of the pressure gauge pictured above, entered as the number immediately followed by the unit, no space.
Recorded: 17psi
